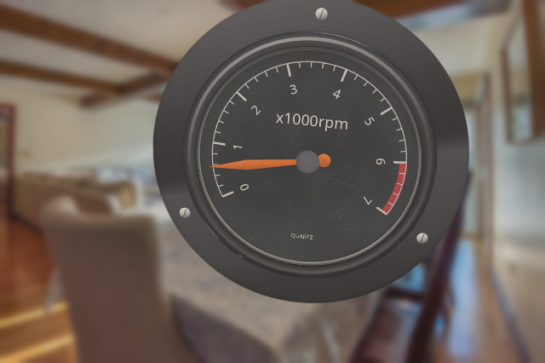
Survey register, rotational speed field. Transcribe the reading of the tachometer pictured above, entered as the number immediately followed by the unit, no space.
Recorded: 600rpm
